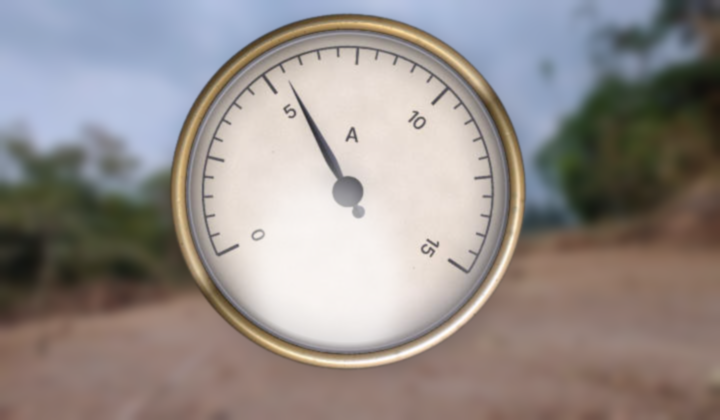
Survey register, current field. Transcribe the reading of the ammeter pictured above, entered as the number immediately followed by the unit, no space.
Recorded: 5.5A
